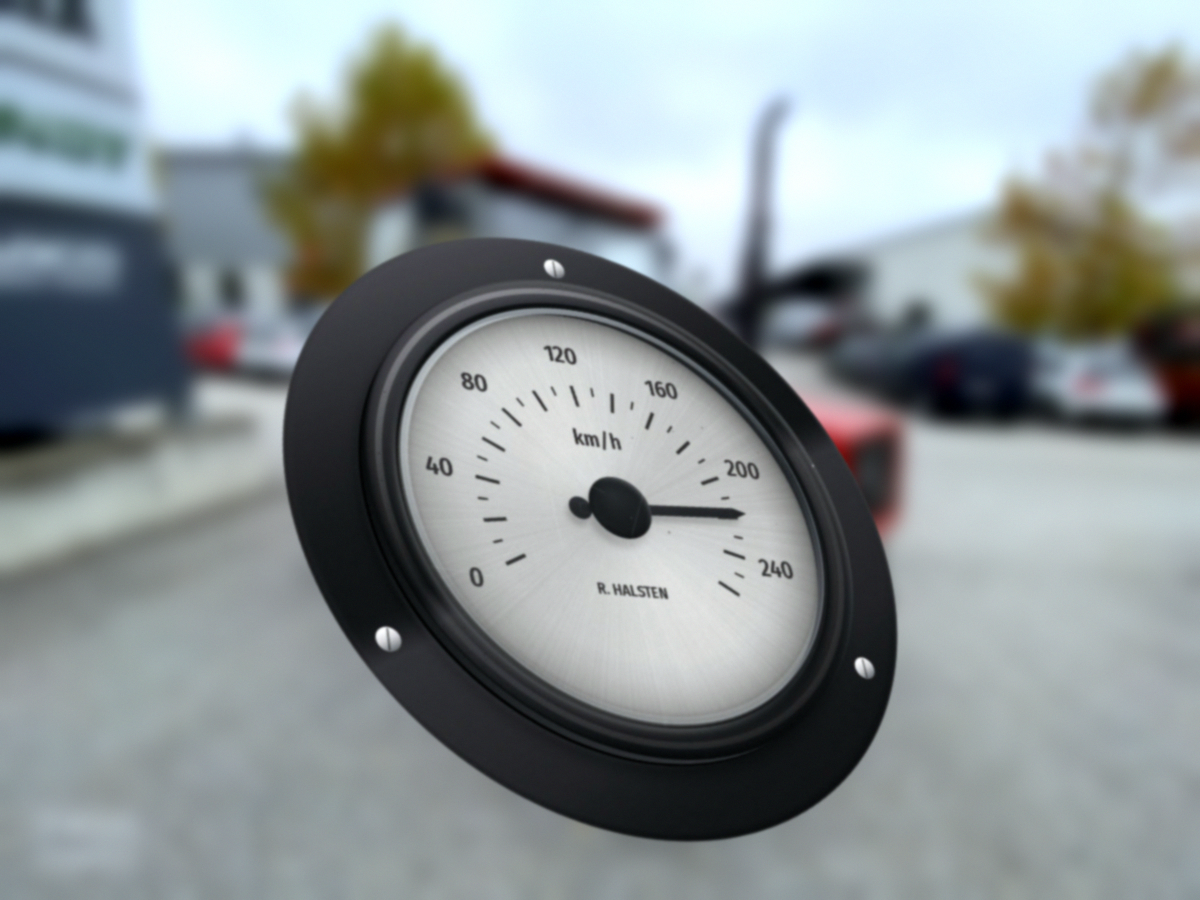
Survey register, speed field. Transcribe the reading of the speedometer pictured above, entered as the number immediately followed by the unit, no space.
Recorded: 220km/h
